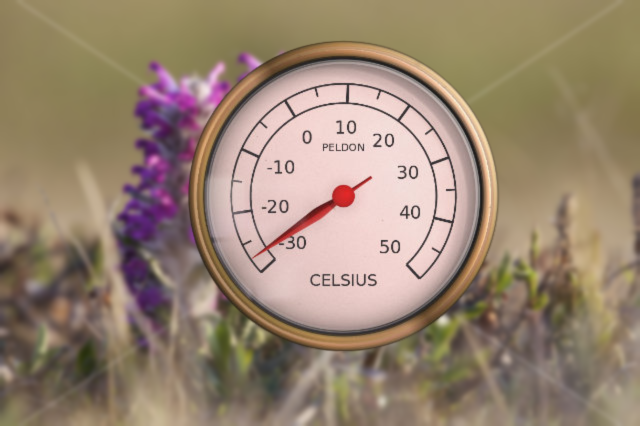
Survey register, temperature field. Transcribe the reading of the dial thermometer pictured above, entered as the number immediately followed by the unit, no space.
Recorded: -27.5°C
